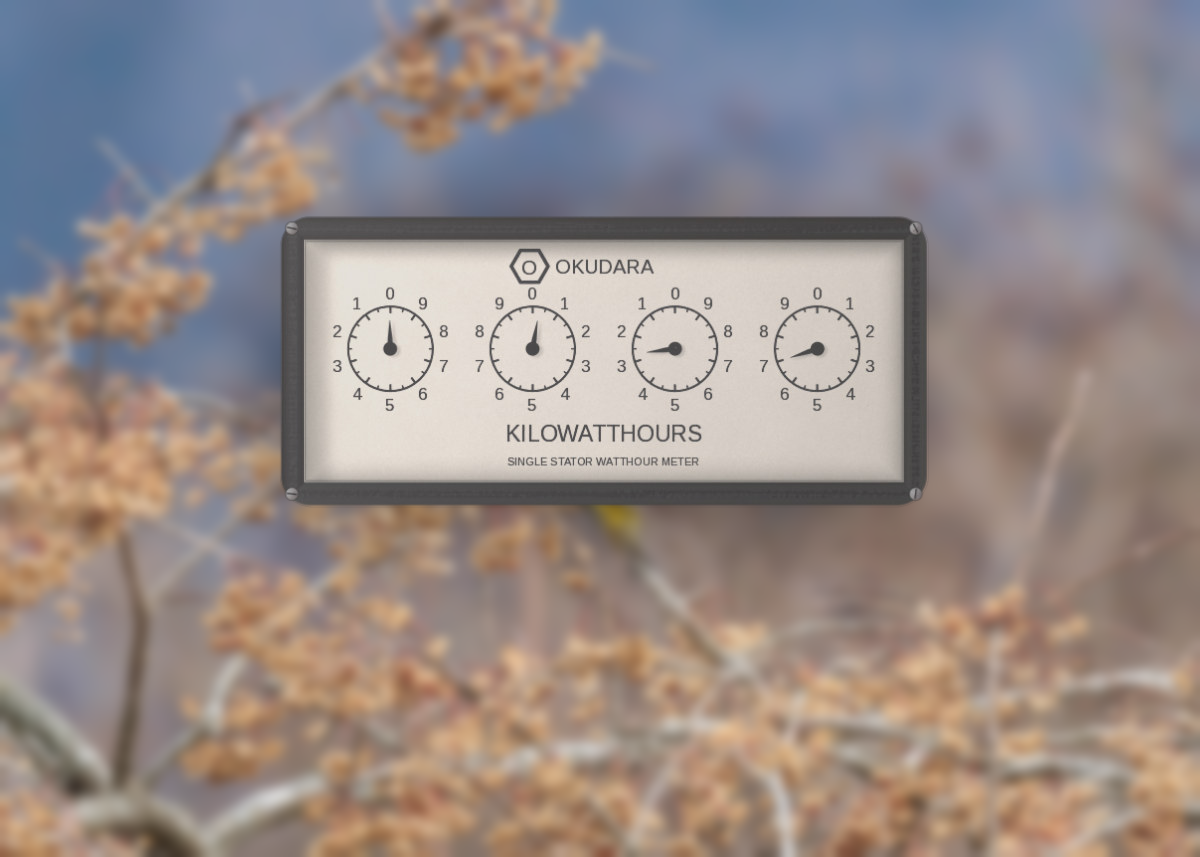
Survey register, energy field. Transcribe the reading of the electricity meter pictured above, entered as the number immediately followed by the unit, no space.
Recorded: 27kWh
